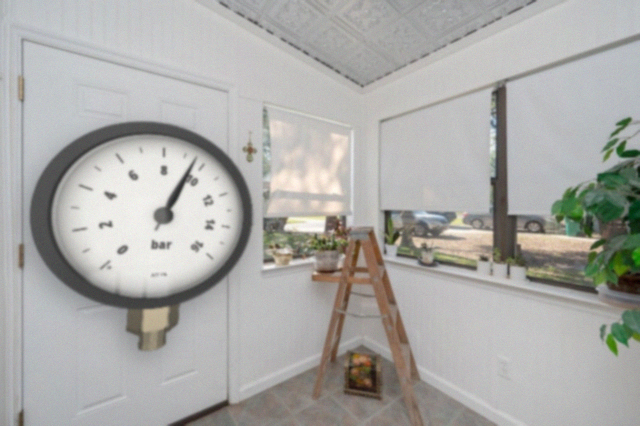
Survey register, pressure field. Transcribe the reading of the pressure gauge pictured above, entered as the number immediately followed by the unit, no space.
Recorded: 9.5bar
